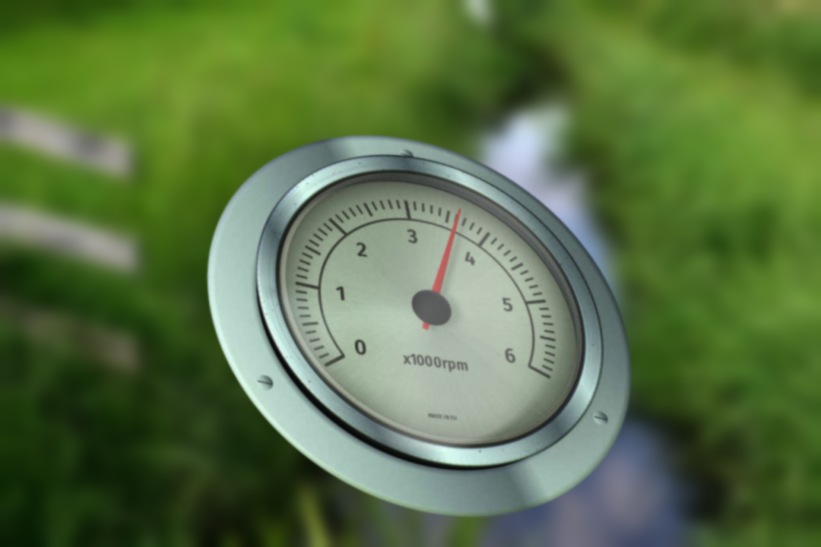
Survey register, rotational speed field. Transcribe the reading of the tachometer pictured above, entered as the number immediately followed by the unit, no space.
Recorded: 3600rpm
